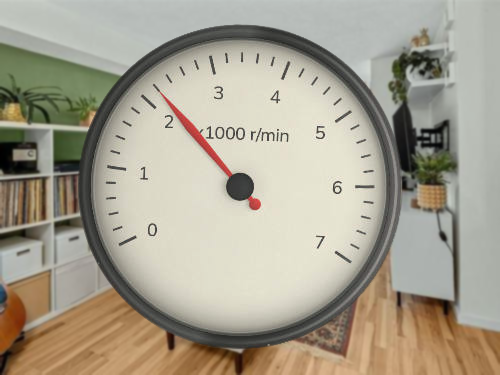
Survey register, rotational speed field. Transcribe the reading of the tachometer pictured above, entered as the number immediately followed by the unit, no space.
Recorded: 2200rpm
